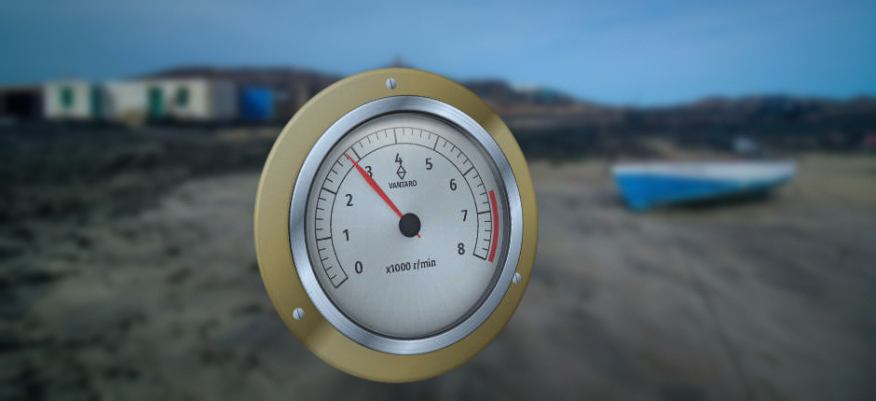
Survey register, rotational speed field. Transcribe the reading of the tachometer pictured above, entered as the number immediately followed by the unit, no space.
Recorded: 2800rpm
